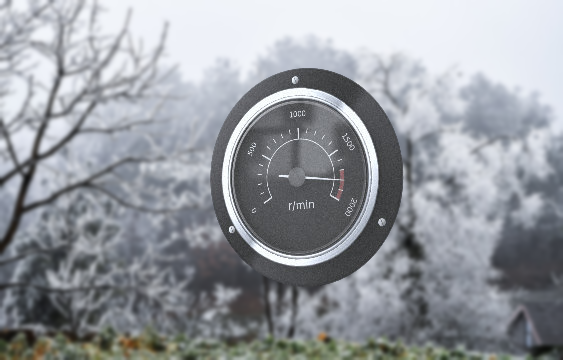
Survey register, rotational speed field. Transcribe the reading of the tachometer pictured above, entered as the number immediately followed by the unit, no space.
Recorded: 1800rpm
